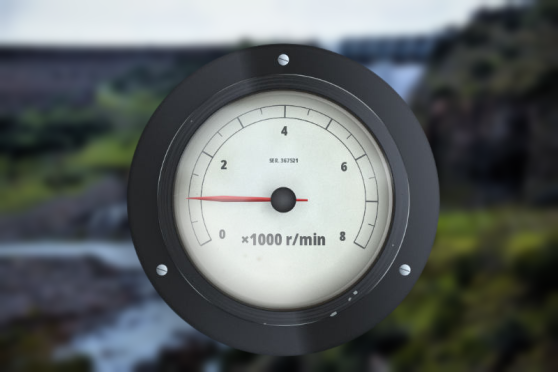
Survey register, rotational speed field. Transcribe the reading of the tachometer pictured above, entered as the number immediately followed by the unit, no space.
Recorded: 1000rpm
